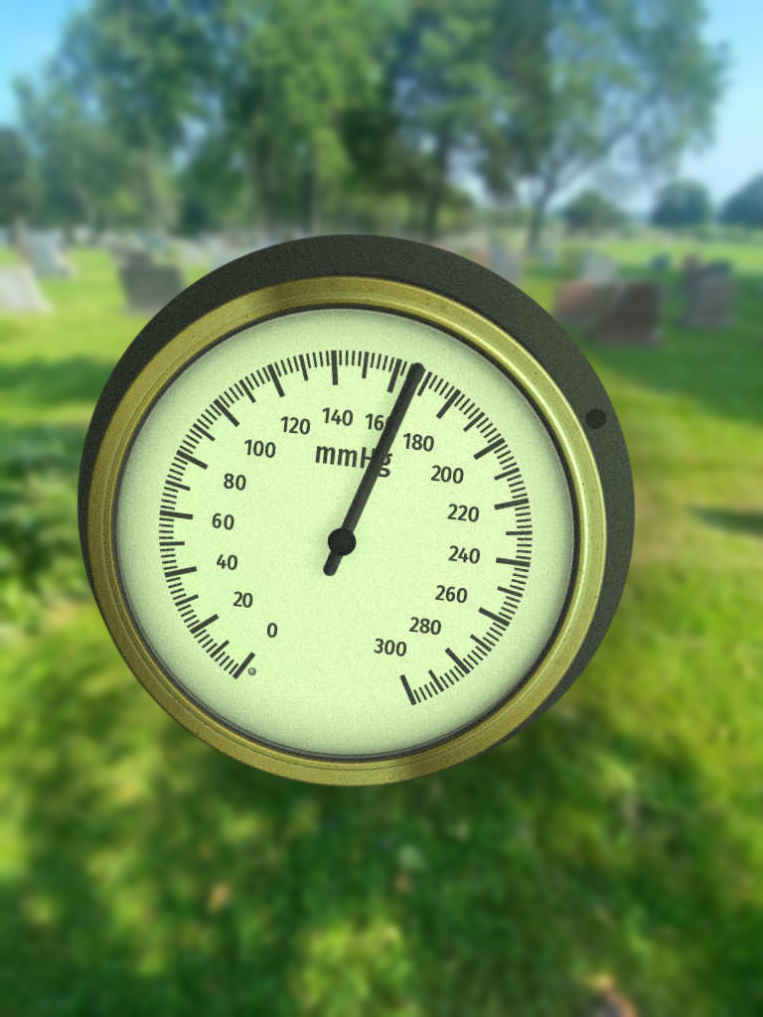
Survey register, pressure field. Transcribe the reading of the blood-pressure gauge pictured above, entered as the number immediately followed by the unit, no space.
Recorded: 166mmHg
